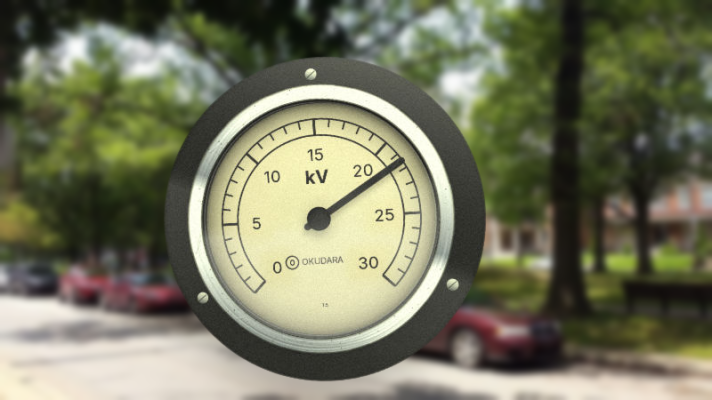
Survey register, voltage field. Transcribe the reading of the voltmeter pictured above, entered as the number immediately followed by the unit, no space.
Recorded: 21.5kV
